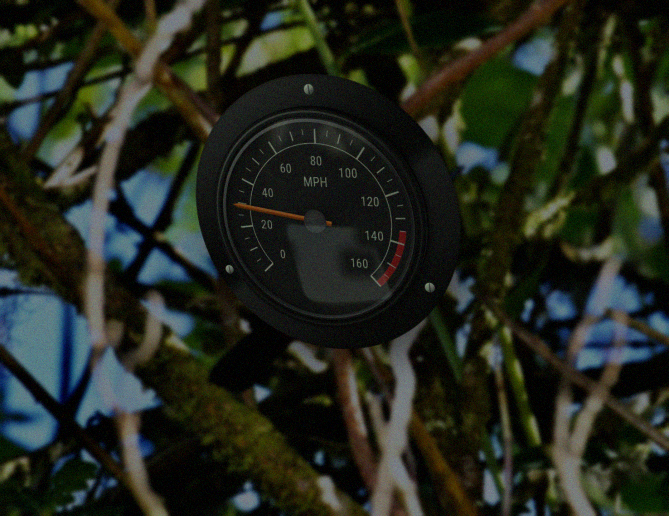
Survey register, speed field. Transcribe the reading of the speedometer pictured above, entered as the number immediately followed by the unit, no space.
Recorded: 30mph
